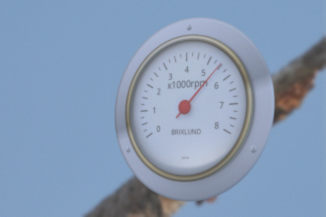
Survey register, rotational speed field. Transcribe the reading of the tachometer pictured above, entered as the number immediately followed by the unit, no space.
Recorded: 5500rpm
